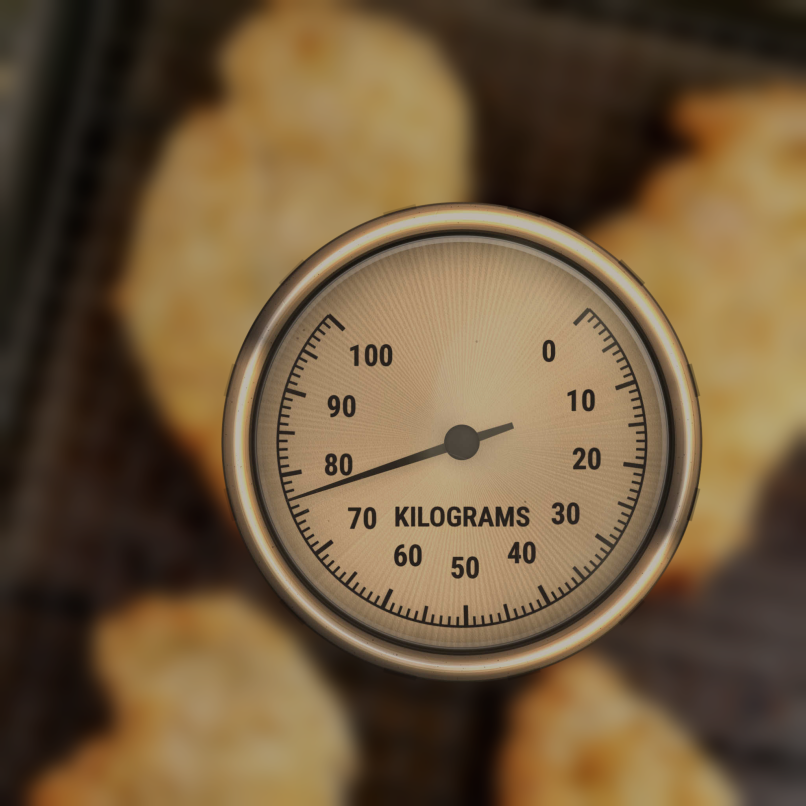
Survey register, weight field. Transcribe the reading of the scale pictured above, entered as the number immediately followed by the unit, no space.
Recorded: 77kg
